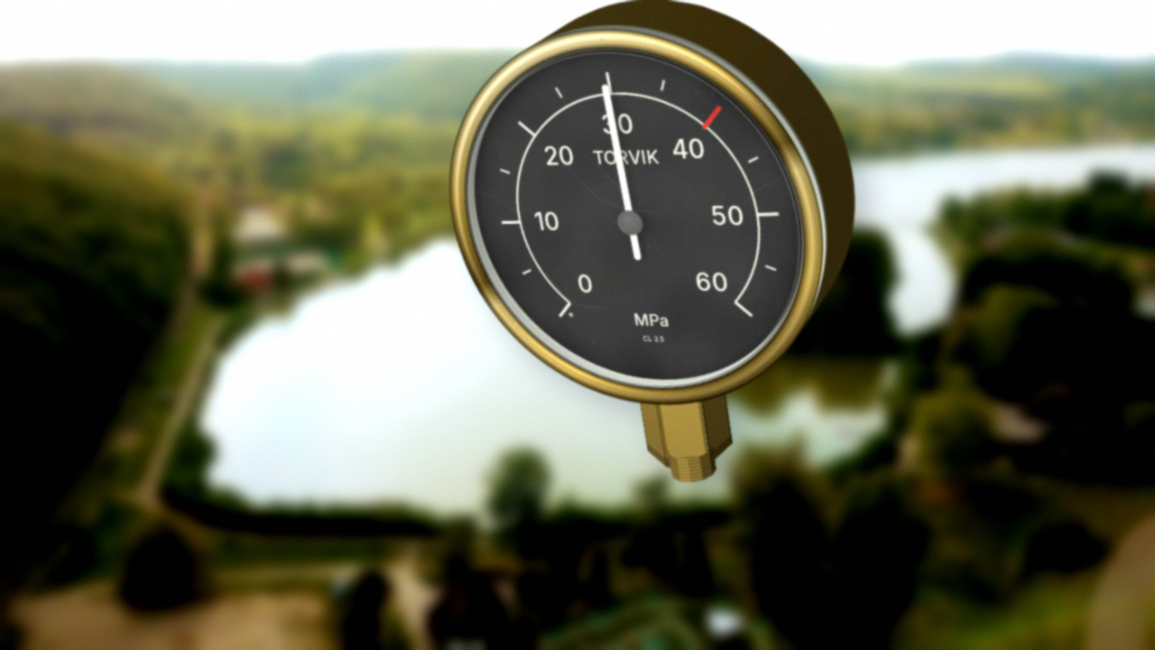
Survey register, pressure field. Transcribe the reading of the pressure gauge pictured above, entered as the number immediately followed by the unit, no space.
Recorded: 30MPa
